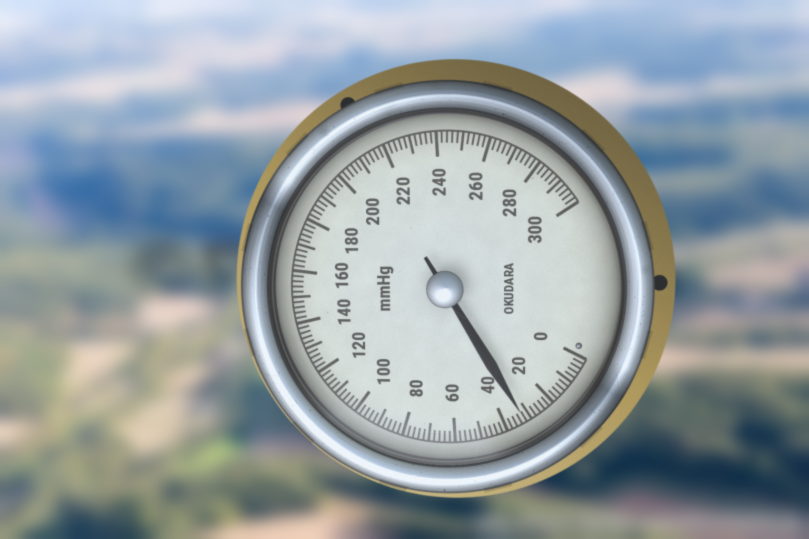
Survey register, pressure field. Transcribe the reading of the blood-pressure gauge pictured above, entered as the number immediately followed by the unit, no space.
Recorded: 32mmHg
